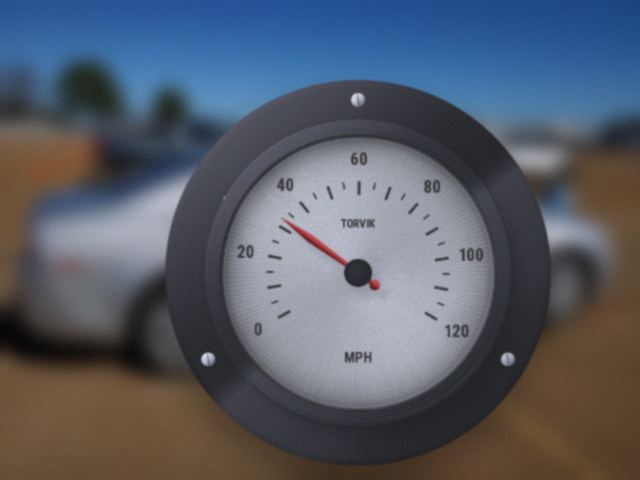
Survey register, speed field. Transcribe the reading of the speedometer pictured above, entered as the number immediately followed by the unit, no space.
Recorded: 32.5mph
